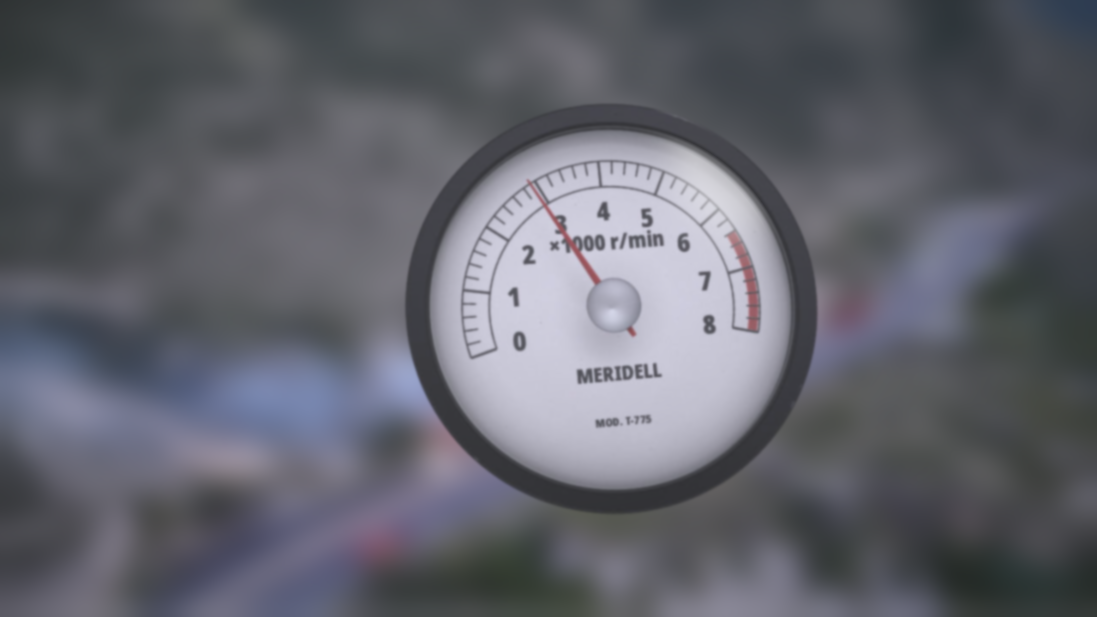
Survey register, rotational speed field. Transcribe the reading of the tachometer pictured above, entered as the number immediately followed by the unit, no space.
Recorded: 2900rpm
